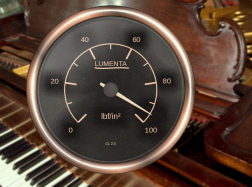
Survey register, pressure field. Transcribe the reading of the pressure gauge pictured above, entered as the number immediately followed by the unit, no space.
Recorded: 95psi
